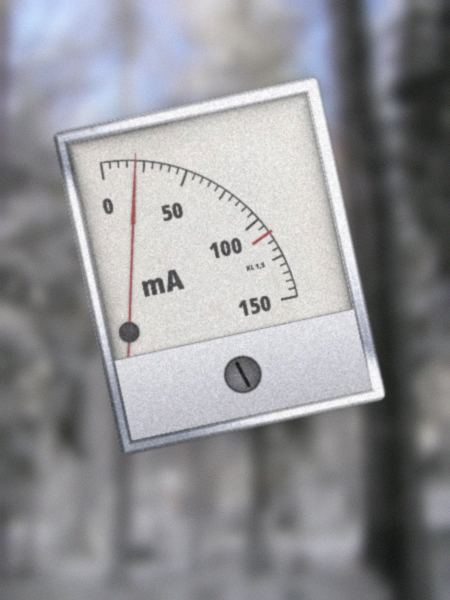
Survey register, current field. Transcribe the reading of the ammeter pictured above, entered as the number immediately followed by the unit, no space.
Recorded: 20mA
